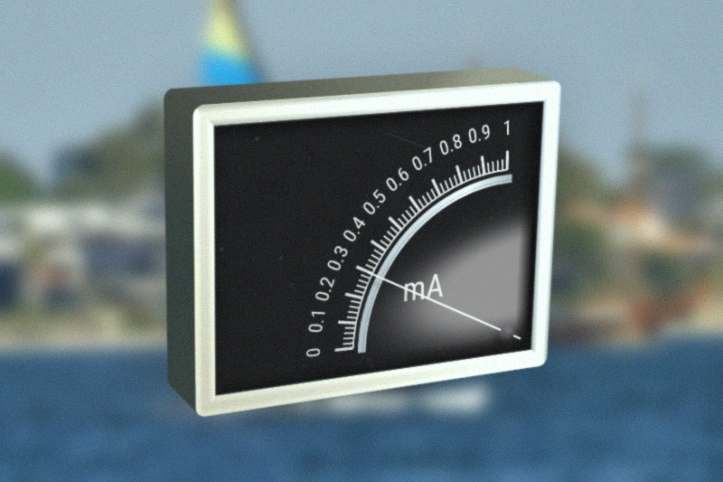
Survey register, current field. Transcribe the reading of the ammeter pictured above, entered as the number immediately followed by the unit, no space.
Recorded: 0.3mA
